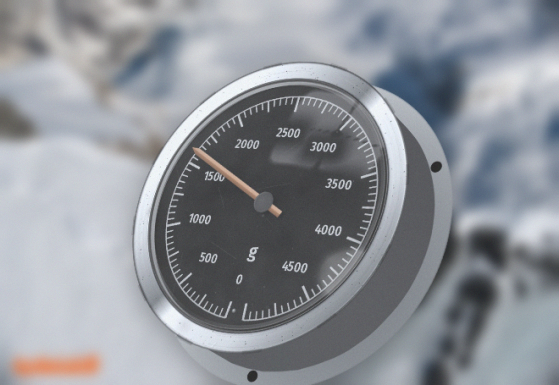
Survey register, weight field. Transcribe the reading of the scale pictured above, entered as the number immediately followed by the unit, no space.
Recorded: 1600g
